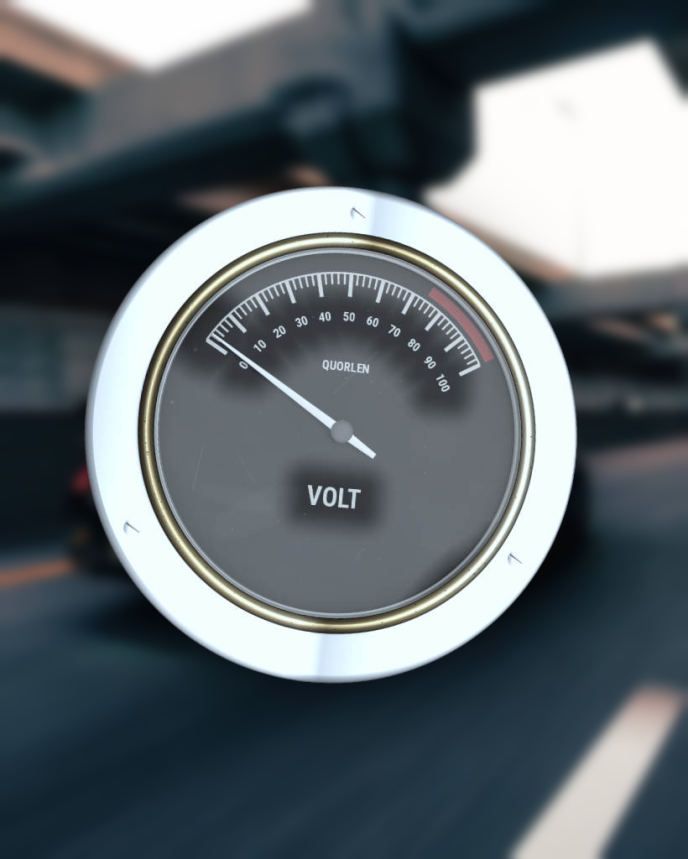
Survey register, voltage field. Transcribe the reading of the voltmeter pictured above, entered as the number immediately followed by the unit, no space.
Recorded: 2V
